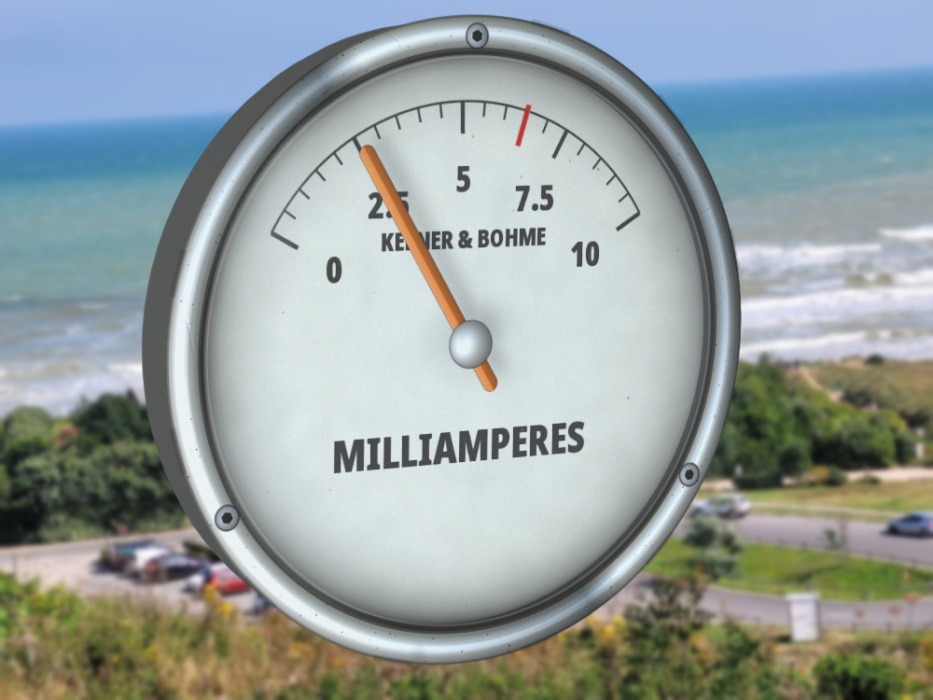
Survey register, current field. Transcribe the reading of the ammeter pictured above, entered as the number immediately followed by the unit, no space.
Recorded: 2.5mA
